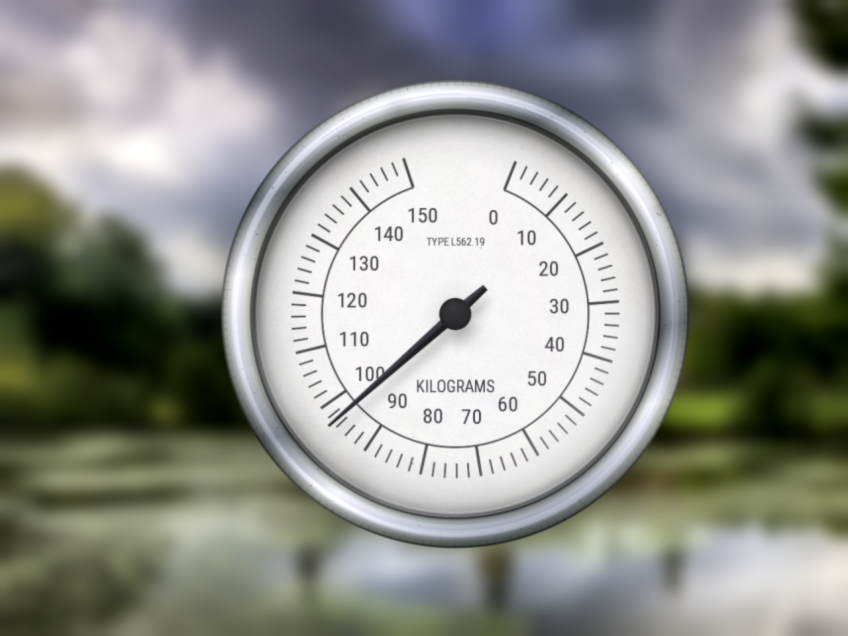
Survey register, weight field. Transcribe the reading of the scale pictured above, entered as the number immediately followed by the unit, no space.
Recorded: 97kg
